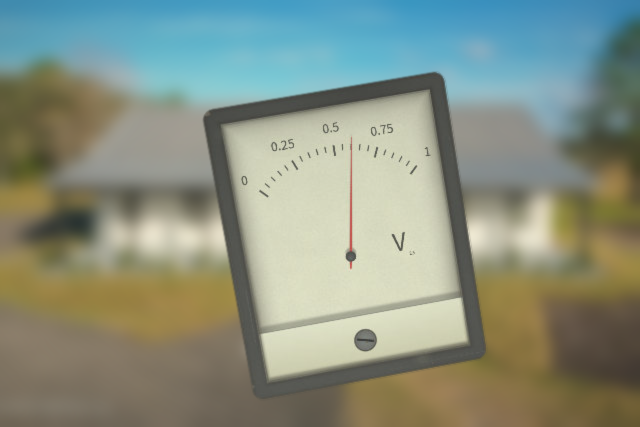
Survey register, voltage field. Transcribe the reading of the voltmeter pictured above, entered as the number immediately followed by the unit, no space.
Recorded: 0.6V
